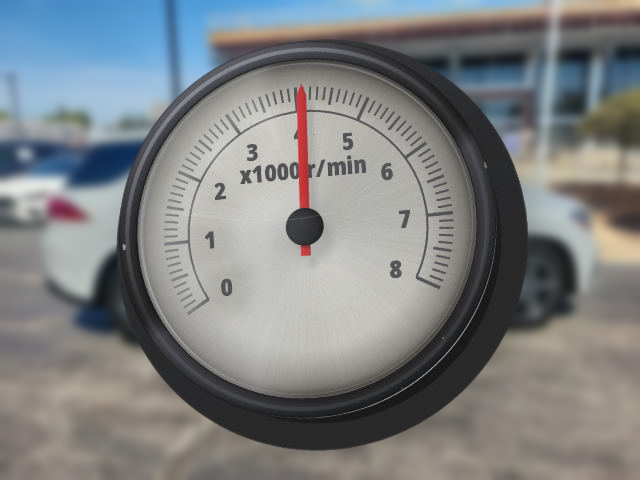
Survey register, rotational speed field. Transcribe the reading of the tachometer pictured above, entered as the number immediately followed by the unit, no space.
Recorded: 4100rpm
